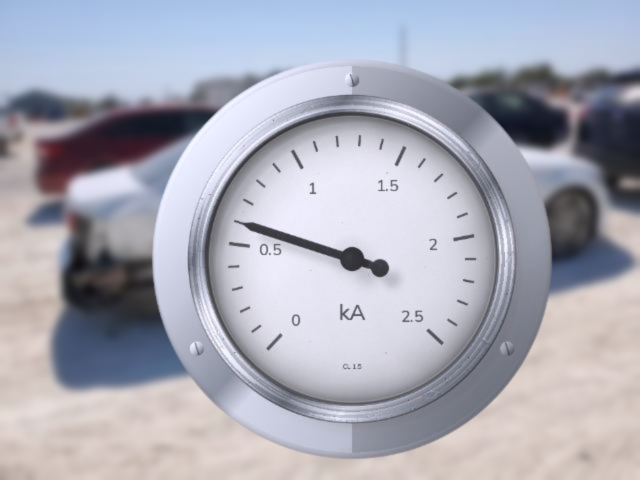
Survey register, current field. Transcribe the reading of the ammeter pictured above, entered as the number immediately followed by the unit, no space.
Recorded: 0.6kA
